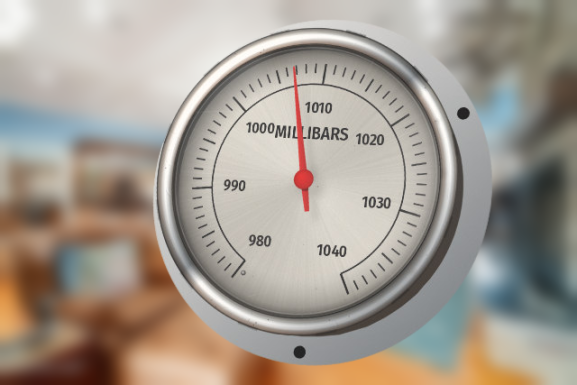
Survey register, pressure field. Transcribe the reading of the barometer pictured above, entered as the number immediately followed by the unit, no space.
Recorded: 1007mbar
